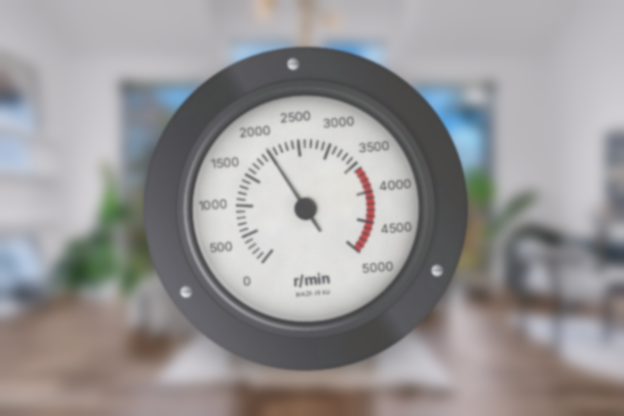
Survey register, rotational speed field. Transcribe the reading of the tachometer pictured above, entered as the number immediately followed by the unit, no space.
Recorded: 2000rpm
